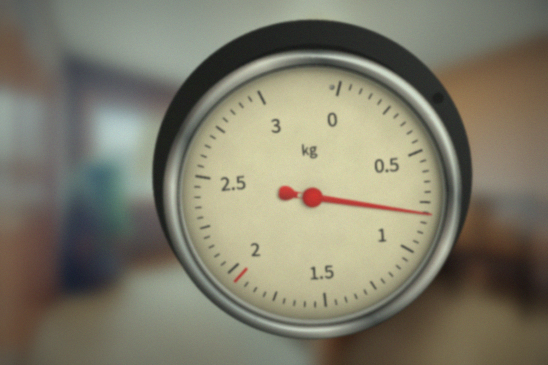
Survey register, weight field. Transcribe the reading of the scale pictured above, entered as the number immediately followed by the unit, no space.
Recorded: 0.8kg
